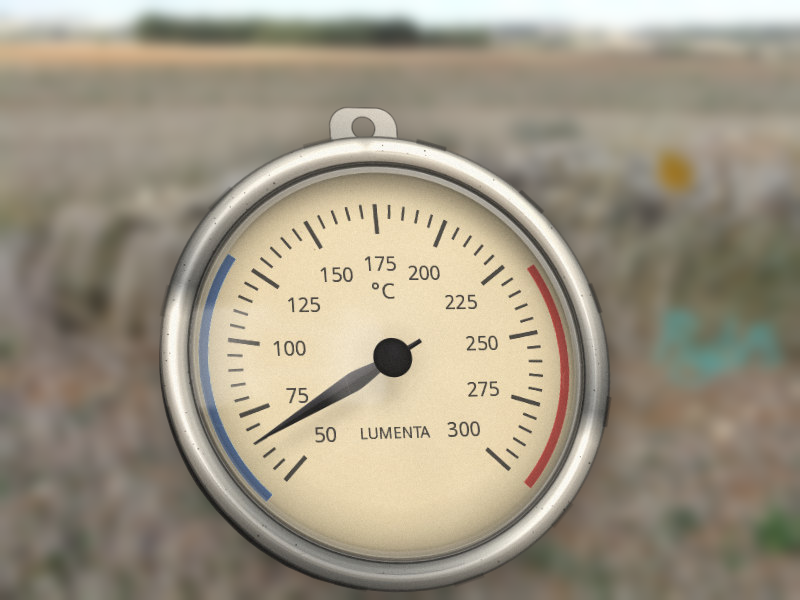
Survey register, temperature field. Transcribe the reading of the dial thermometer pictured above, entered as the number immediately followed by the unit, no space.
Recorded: 65°C
